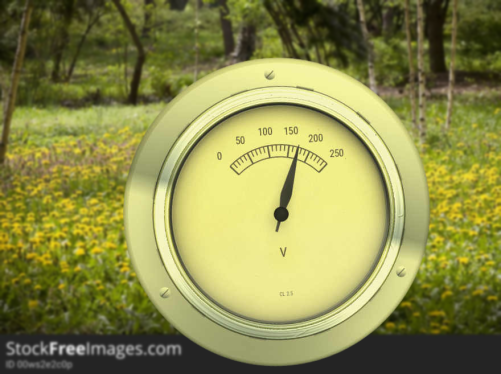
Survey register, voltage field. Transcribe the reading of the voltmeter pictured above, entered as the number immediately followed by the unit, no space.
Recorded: 170V
